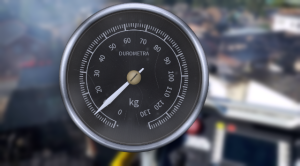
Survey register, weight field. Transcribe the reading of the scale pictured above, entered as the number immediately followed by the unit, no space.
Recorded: 10kg
